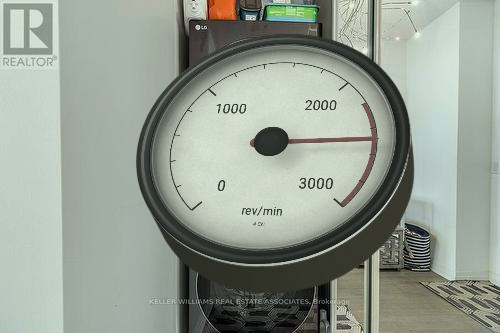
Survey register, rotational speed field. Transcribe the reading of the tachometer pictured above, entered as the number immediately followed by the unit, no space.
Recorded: 2500rpm
